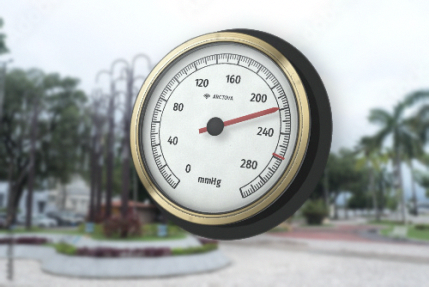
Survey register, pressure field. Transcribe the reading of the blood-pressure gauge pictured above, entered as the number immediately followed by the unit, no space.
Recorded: 220mmHg
